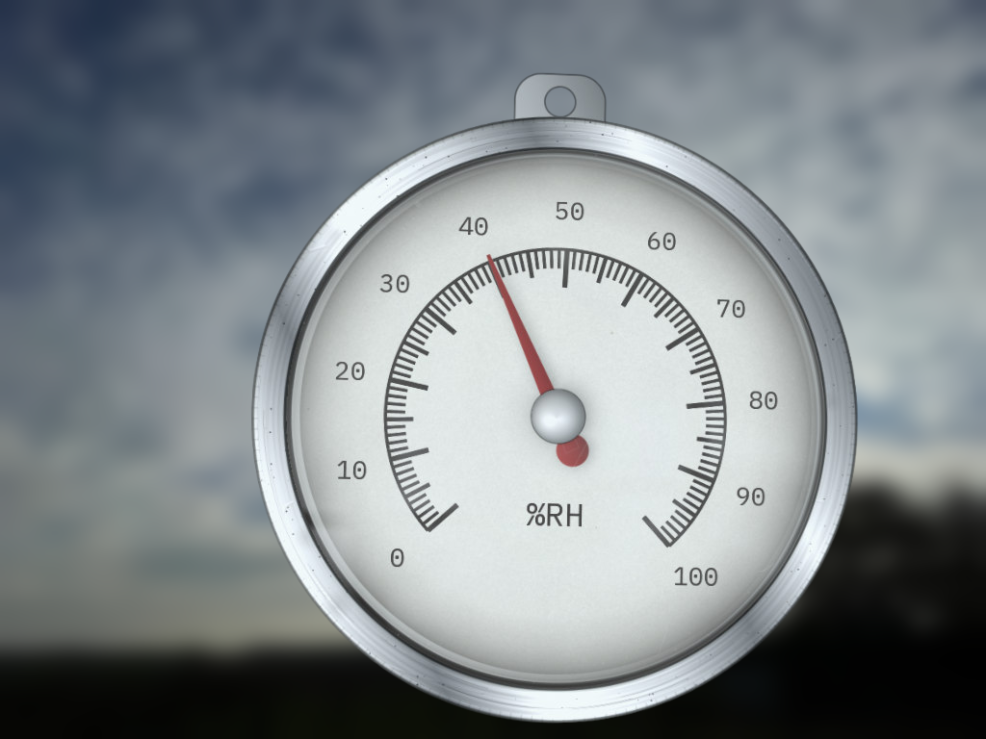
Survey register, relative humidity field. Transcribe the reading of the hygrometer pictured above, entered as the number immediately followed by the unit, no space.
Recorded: 40%
